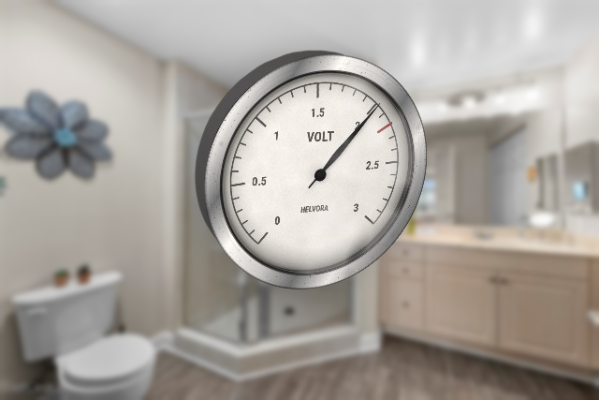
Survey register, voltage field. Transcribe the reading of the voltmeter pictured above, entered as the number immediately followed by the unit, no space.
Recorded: 2V
